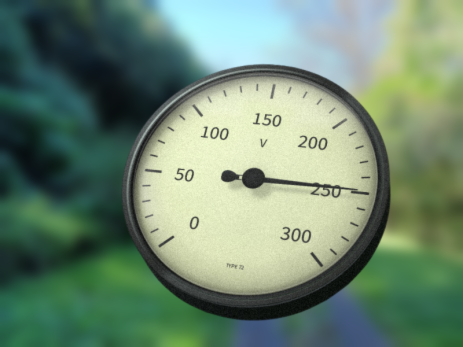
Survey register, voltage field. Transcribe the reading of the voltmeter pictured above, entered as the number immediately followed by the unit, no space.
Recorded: 250V
